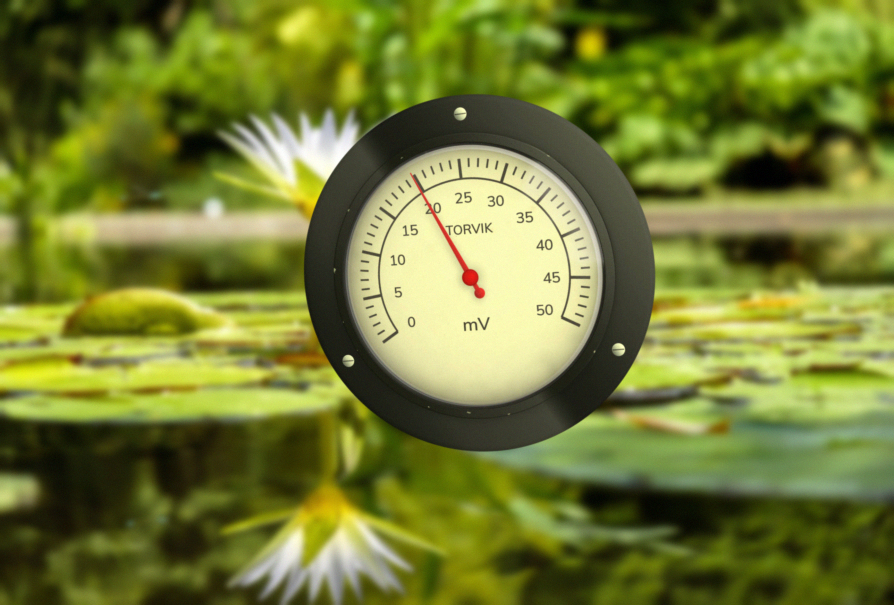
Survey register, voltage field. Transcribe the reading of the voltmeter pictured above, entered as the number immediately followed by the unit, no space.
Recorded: 20mV
